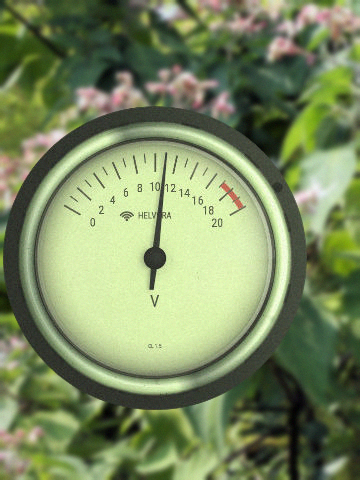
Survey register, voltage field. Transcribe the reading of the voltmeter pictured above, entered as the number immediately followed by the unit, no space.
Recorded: 11V
